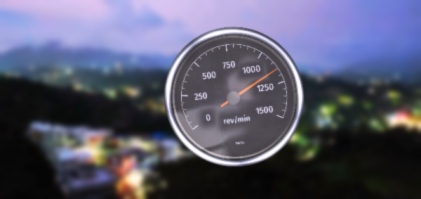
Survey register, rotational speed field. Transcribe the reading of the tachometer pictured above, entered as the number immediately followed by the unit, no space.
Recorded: 1150rpm
